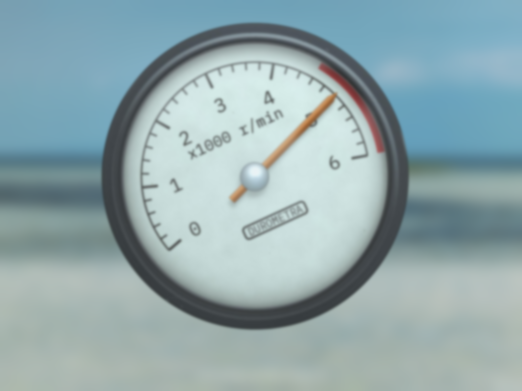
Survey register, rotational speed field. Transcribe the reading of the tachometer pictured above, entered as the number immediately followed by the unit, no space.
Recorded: 5000rpm
